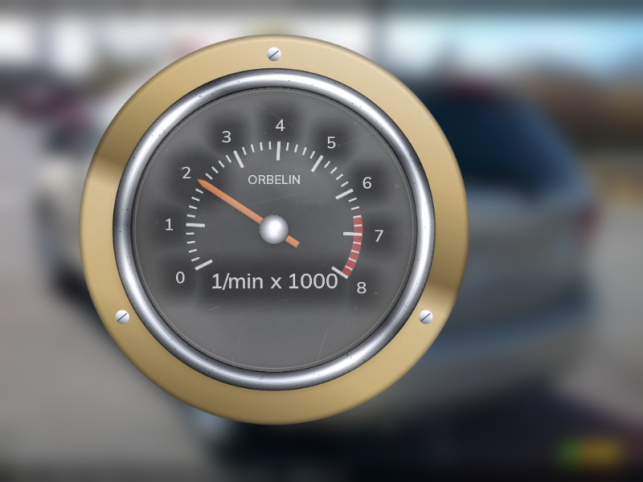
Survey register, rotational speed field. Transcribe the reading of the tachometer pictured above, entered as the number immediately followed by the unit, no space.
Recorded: 2000rpm
